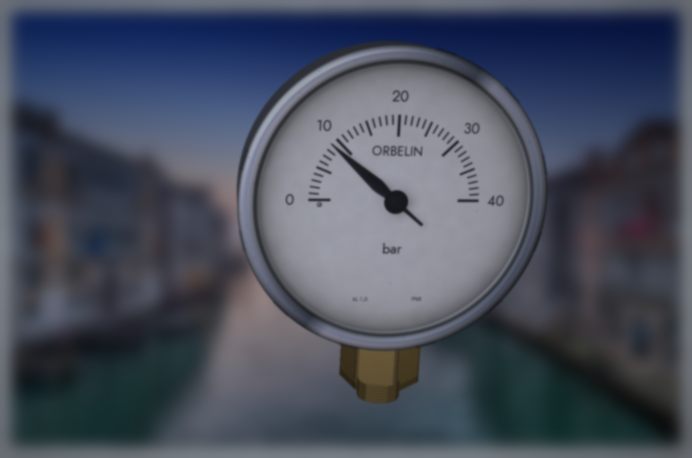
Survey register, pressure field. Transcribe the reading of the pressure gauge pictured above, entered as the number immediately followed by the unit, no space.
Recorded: 9bar
